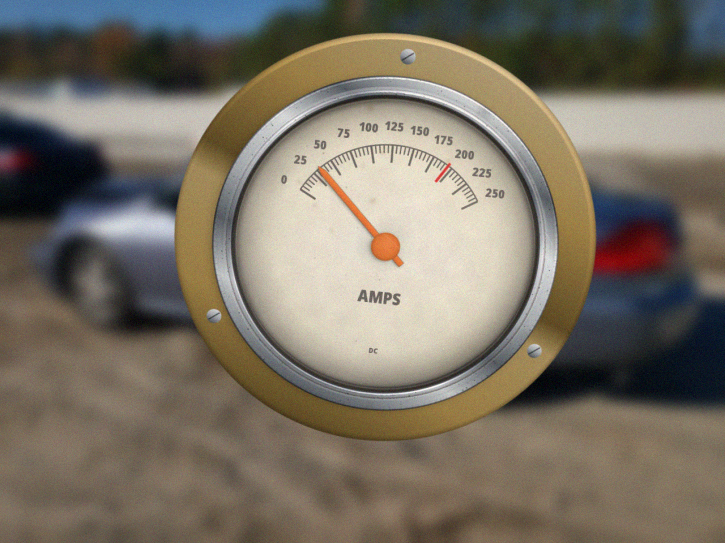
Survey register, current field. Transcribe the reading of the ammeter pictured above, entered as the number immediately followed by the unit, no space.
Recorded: 35A
